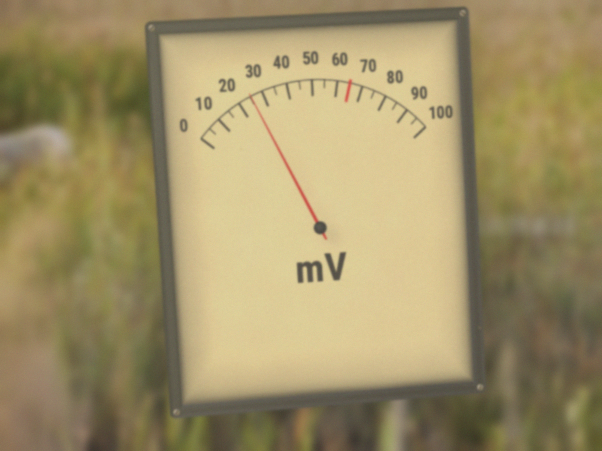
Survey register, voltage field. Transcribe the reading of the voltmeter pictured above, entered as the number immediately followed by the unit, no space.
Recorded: 25mV
